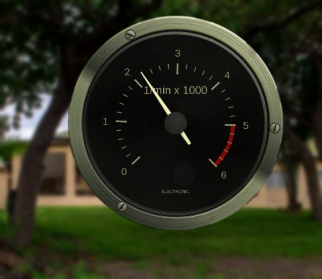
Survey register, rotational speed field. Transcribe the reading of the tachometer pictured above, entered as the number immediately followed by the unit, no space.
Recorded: 2200rpm
